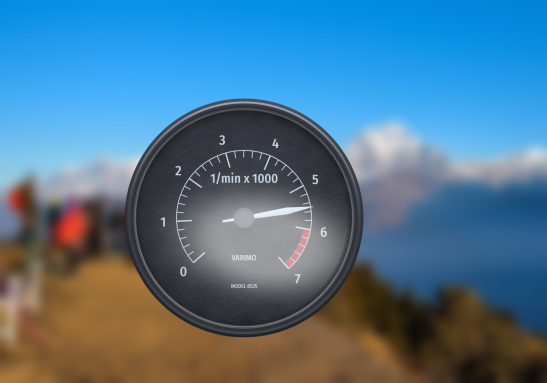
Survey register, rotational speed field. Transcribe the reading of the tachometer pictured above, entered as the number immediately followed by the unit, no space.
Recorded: 5500rpm
